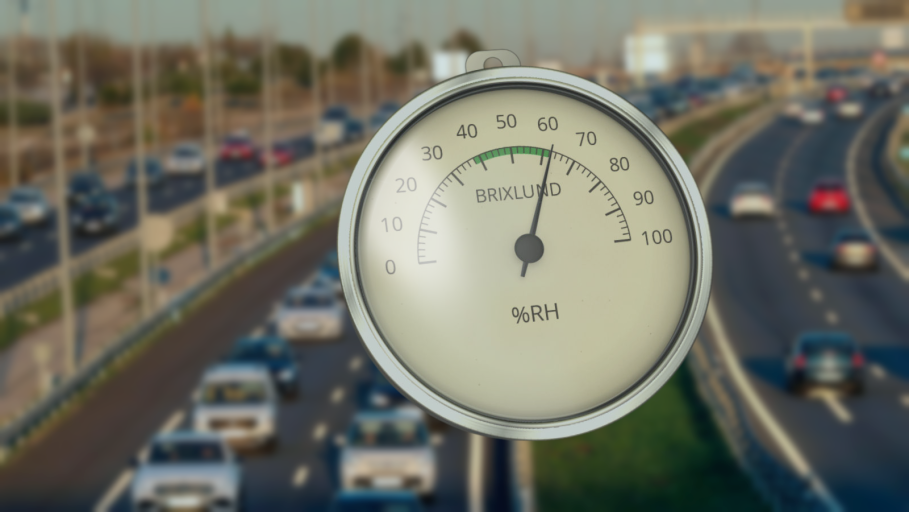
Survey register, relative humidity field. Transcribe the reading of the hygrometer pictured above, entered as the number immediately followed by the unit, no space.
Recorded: 62%
